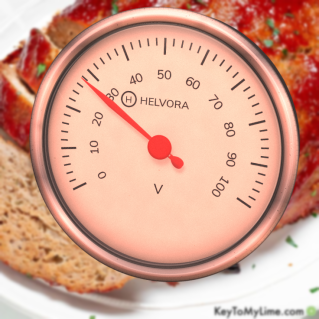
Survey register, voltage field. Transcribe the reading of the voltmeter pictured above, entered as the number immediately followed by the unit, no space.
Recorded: 28V
